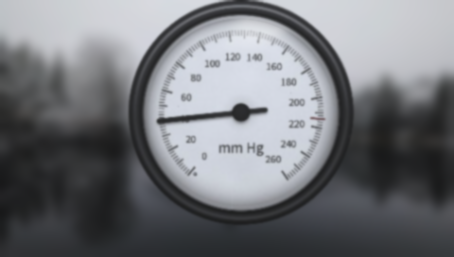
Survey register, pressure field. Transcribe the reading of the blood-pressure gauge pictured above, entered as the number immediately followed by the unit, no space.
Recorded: 40mmHg
